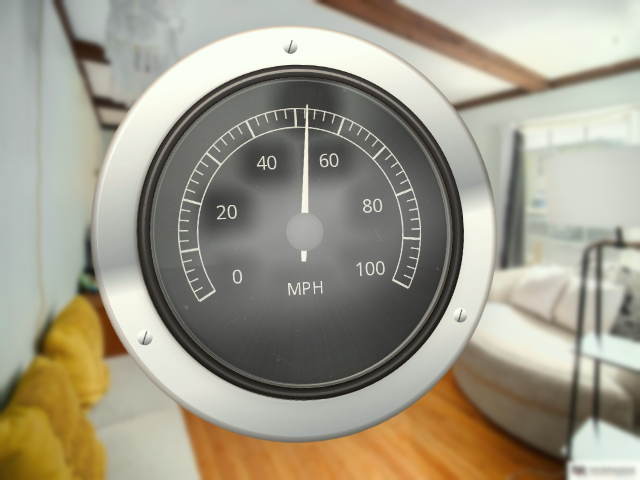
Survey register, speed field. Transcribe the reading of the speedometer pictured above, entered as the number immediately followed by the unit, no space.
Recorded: 52mph
